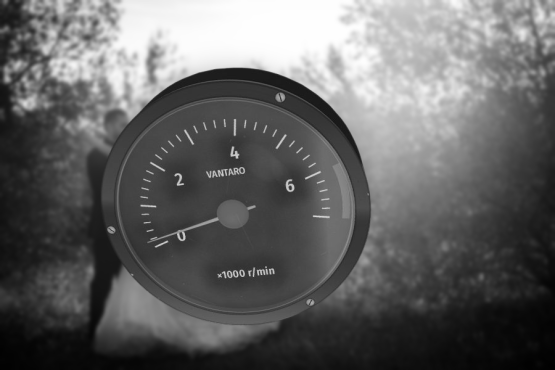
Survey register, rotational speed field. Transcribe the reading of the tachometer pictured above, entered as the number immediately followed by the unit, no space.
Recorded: 200rpm
